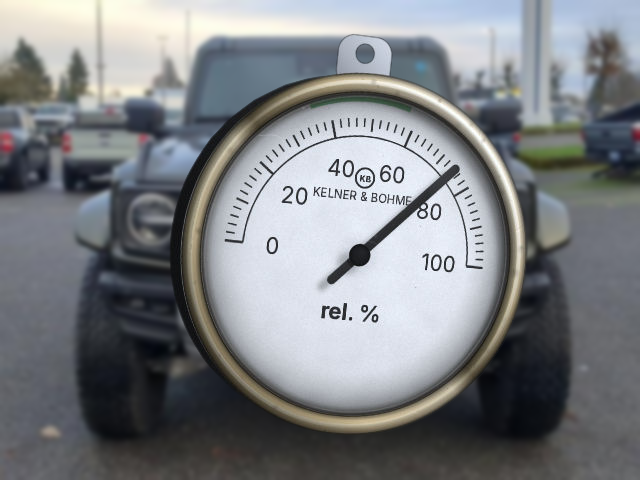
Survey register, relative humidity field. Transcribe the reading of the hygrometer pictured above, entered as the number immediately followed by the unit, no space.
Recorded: 74%
